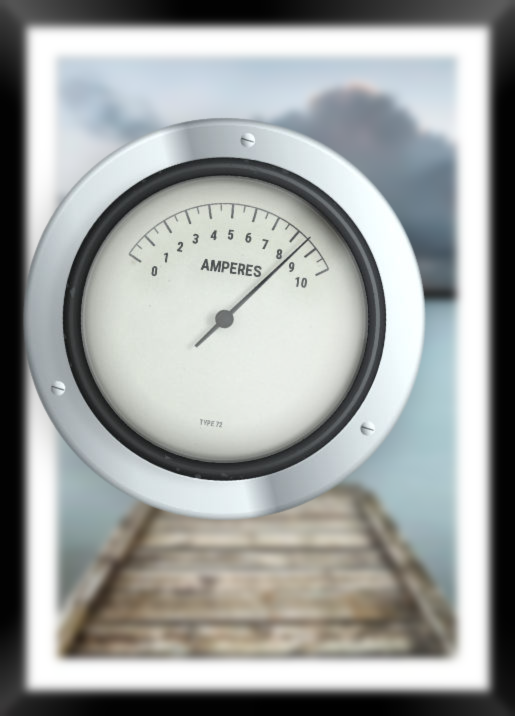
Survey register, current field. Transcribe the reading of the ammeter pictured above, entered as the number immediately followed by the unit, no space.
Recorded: 8.5A
